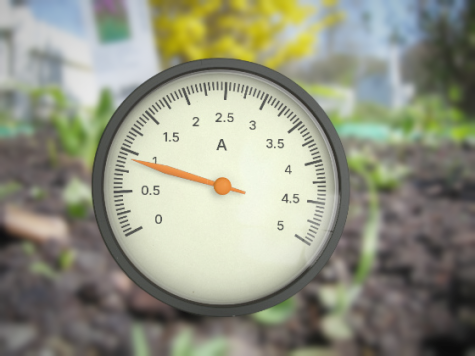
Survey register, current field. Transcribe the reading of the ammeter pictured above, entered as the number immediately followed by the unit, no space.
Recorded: 0.9A
